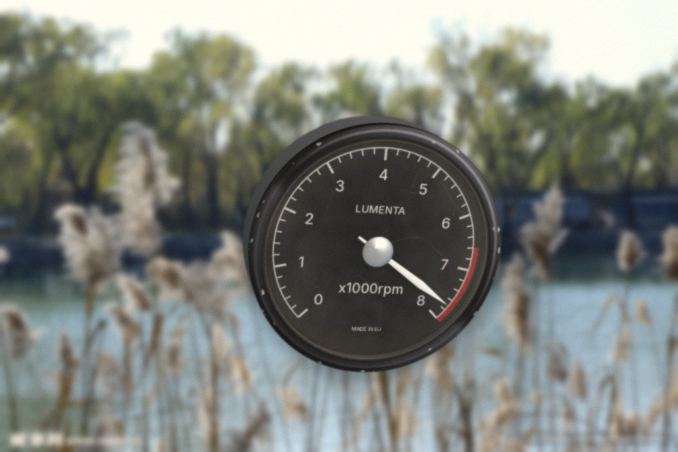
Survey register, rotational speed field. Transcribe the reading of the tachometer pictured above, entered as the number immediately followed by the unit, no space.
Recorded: 7700rpm
